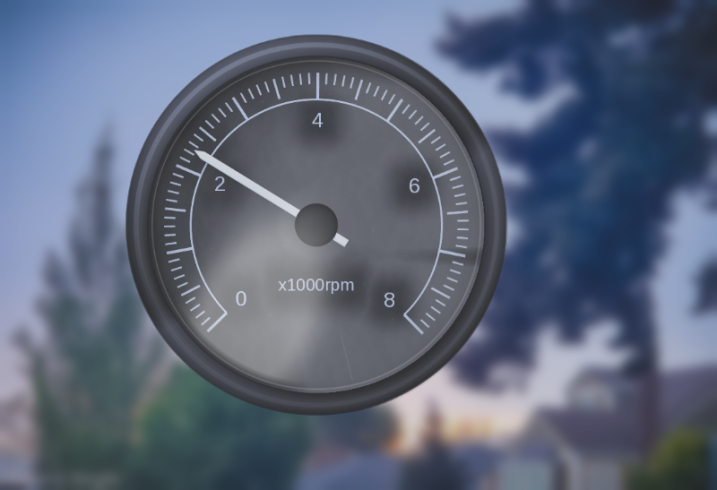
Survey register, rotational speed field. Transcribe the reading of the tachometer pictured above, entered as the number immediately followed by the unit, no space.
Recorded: 2250rpm
